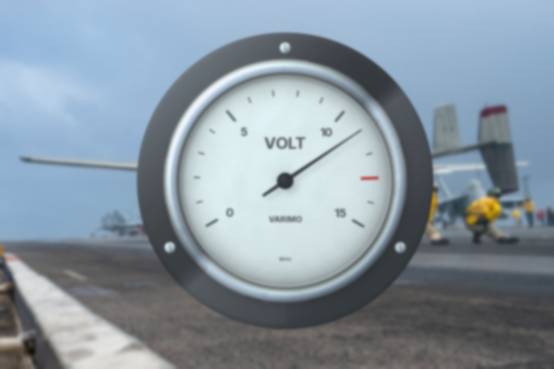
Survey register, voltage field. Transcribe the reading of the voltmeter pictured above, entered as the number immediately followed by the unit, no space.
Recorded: 11V
